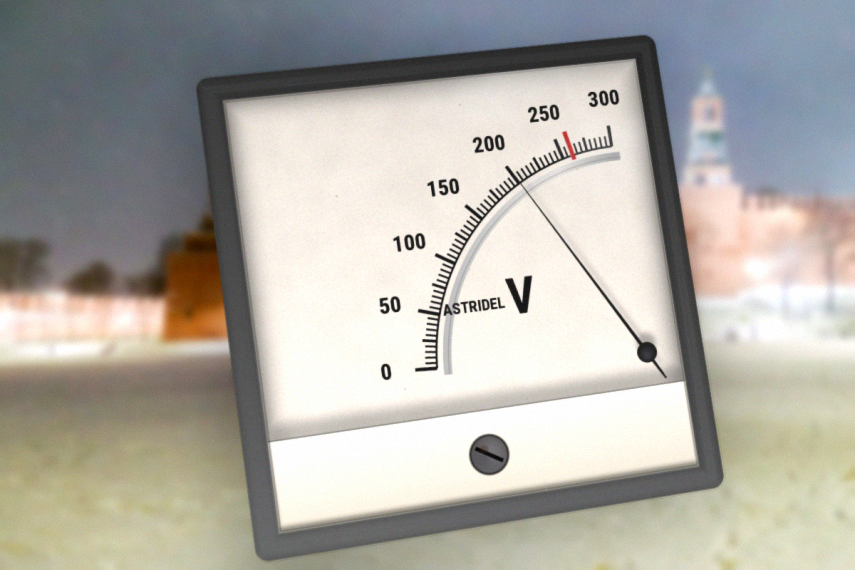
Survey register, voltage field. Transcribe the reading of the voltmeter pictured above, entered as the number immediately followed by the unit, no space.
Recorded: 200V
